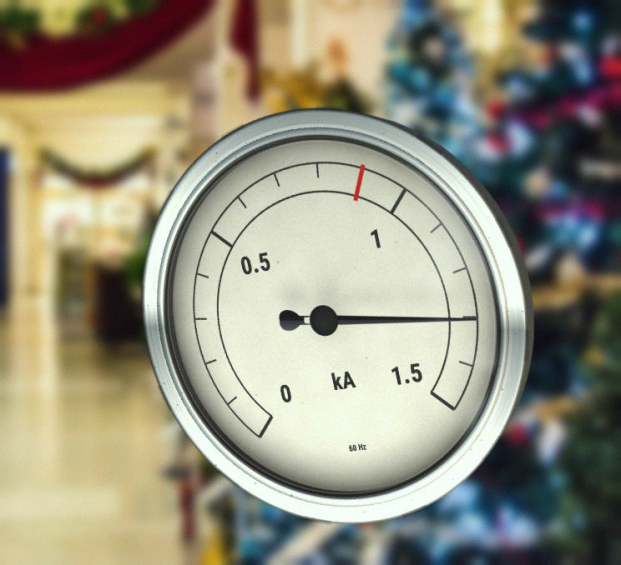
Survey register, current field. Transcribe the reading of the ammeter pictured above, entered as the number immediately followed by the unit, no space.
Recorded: 1.3kA
